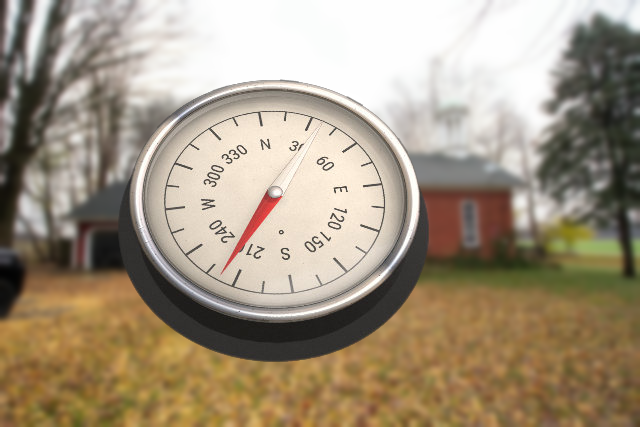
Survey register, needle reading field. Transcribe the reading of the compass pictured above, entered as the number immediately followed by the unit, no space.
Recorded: 217.5°
